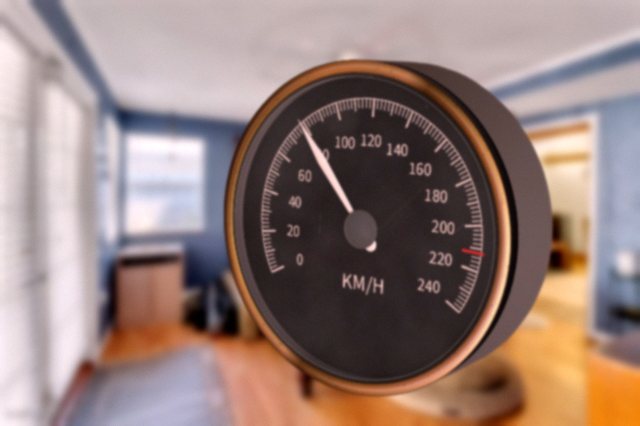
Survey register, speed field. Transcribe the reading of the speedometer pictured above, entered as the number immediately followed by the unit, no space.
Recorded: 80km/h
